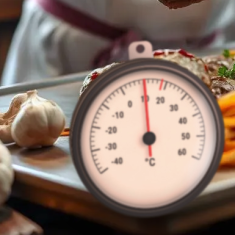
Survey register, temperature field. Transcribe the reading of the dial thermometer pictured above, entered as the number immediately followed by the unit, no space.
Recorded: 10°C
